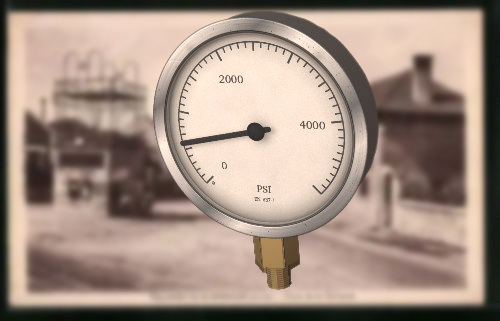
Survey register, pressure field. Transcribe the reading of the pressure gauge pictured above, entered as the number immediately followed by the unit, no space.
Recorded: 600psi
